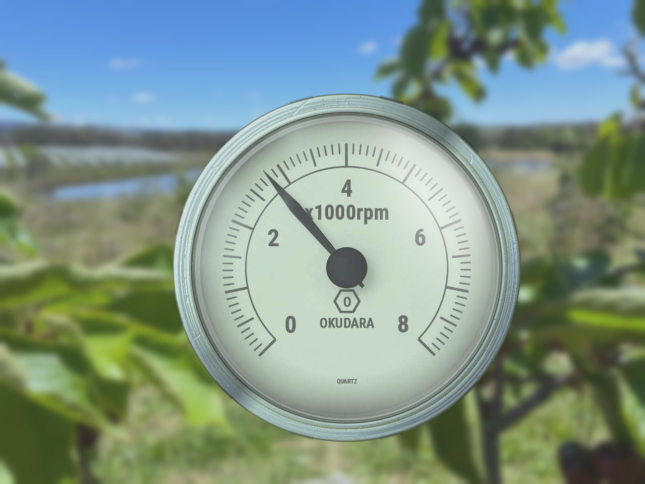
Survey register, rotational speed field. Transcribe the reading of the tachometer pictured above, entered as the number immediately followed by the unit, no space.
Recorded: 2800rpm
